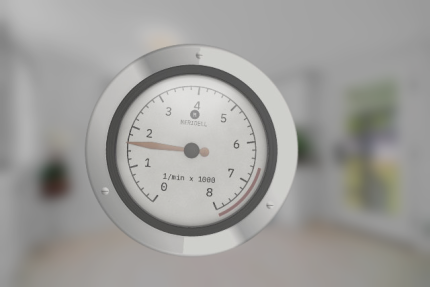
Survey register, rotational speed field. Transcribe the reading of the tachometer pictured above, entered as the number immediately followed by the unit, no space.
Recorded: 1600rpm
